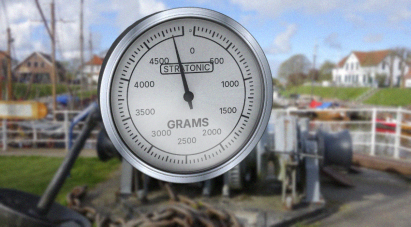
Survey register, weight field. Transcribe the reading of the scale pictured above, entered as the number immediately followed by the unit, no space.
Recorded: 4850g
